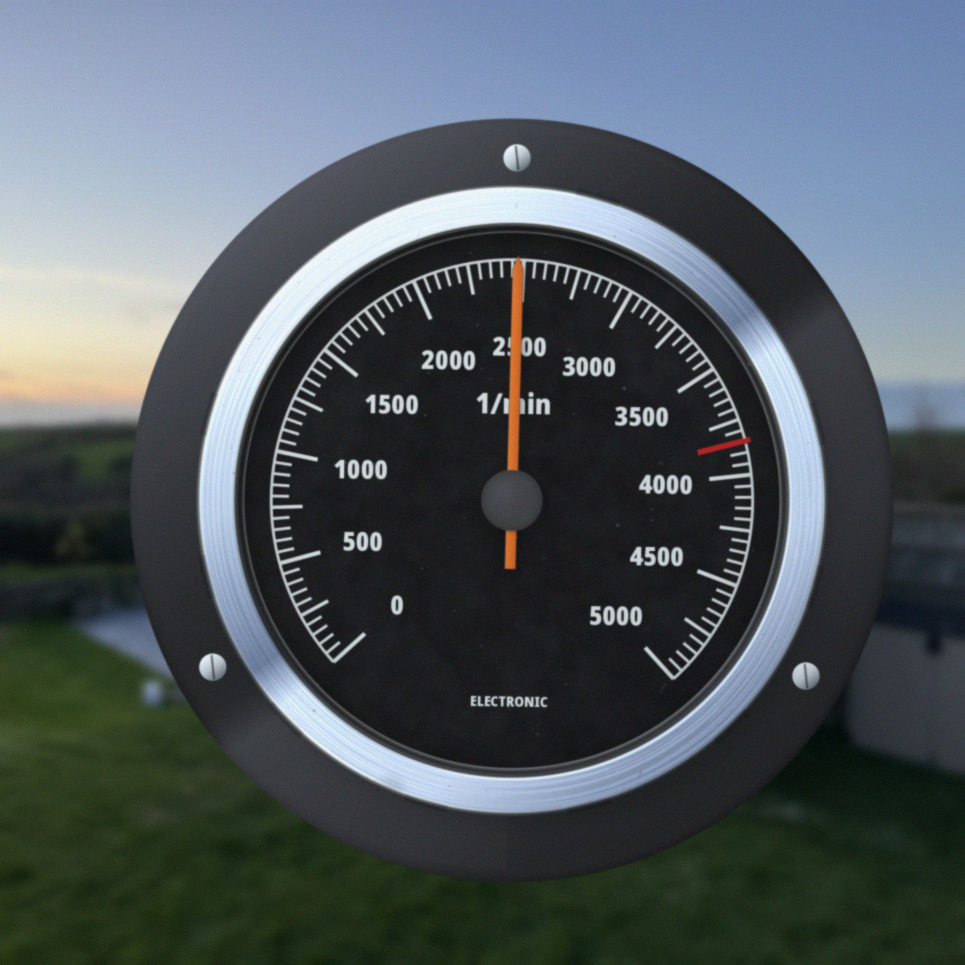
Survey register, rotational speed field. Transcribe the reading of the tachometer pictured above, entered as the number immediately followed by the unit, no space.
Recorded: 2475rpm
